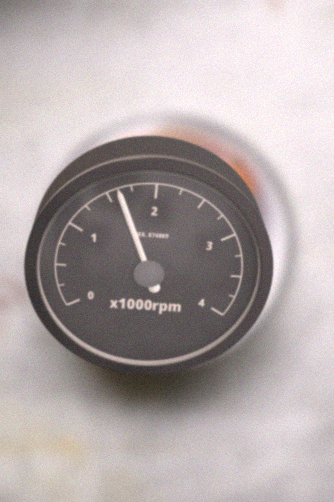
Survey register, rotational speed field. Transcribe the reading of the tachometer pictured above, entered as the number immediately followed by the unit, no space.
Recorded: 1625rpm
